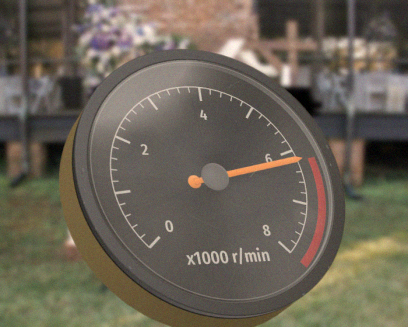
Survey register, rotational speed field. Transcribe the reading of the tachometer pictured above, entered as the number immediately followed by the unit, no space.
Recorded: 6200rpm
